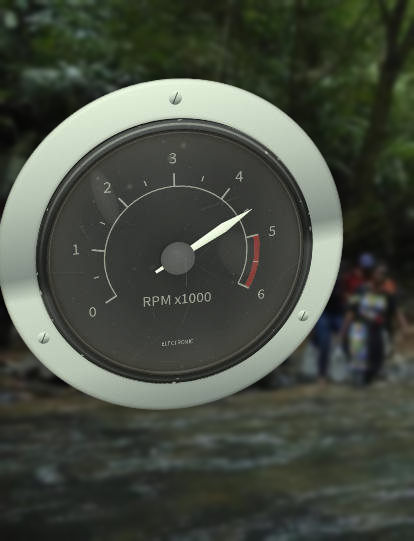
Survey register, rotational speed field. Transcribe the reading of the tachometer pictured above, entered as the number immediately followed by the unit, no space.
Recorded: 4500rpm
